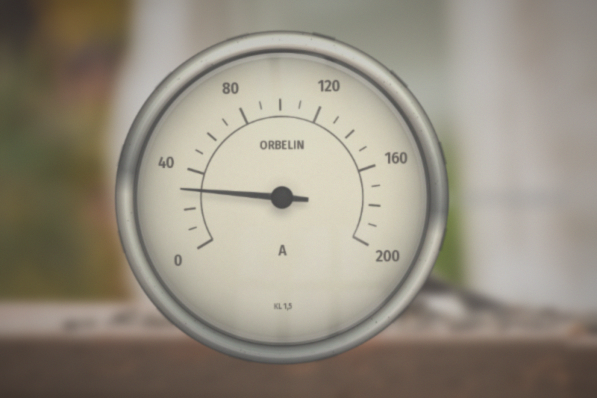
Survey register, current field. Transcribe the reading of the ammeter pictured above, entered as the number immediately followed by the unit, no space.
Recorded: 30A
